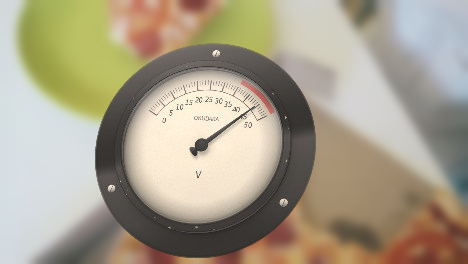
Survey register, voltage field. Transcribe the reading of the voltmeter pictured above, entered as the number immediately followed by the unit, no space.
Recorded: 45V
